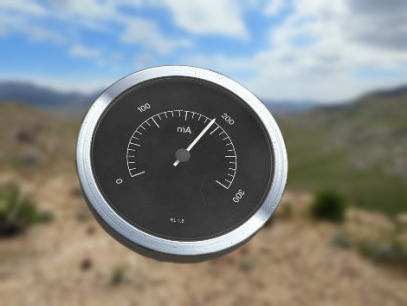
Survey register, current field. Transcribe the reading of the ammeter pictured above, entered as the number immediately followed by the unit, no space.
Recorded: 190mA
